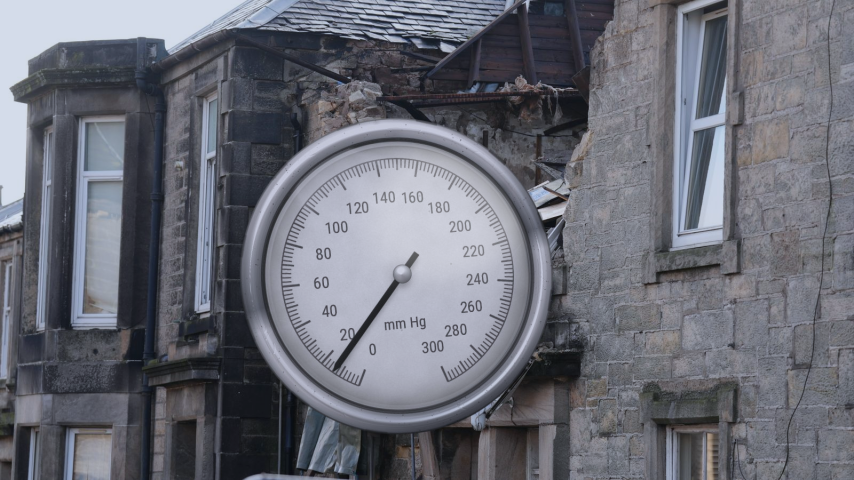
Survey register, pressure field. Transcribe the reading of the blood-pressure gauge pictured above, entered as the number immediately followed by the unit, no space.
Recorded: 14mmHg
